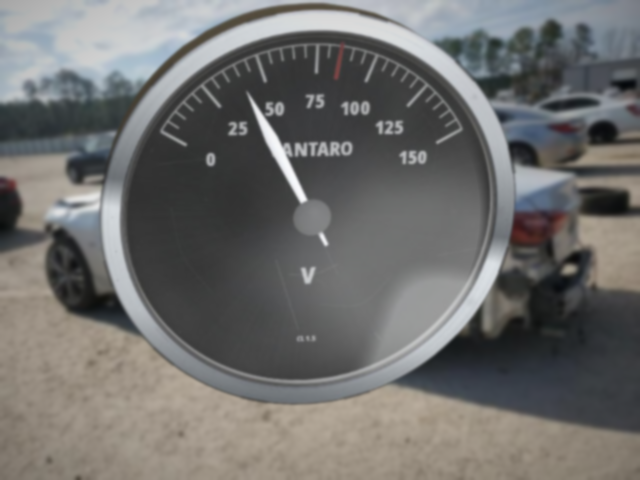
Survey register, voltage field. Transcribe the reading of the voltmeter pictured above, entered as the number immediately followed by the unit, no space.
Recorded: 40V
